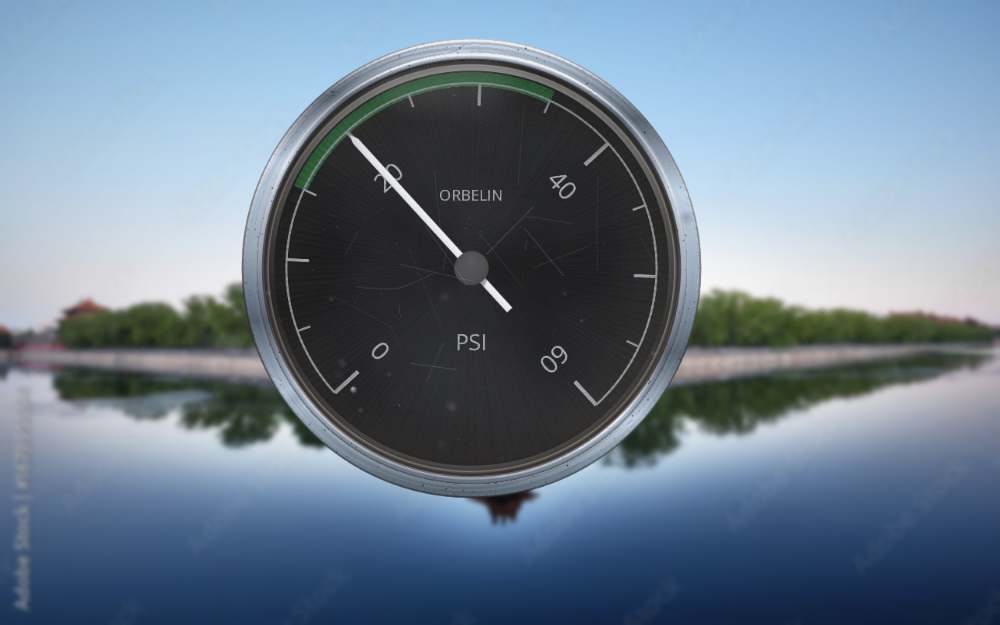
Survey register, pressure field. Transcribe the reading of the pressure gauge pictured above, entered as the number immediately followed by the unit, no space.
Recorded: 20psi
